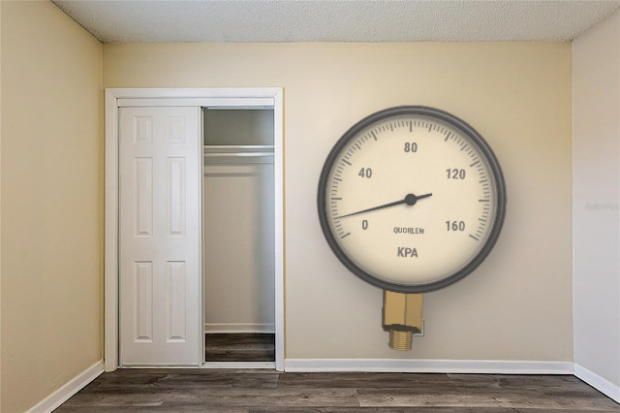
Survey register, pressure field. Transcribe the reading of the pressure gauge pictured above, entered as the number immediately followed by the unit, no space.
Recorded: 10kPa
